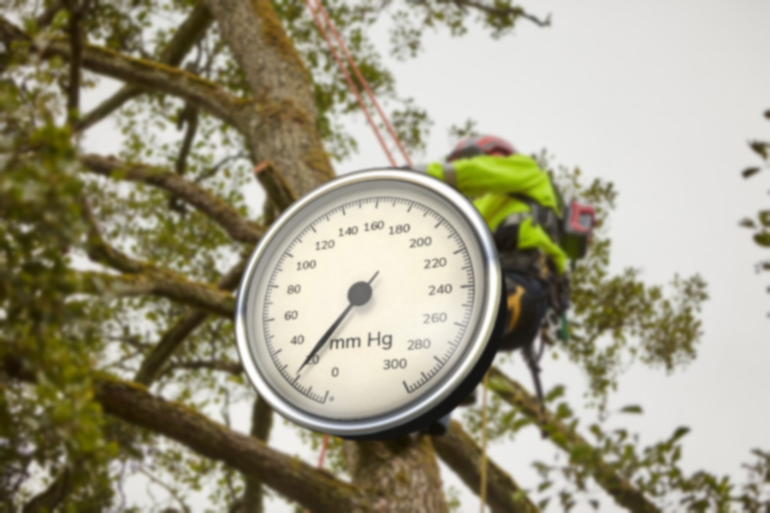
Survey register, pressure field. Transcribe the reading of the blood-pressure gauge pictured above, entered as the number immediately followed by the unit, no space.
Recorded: 20mmHg
